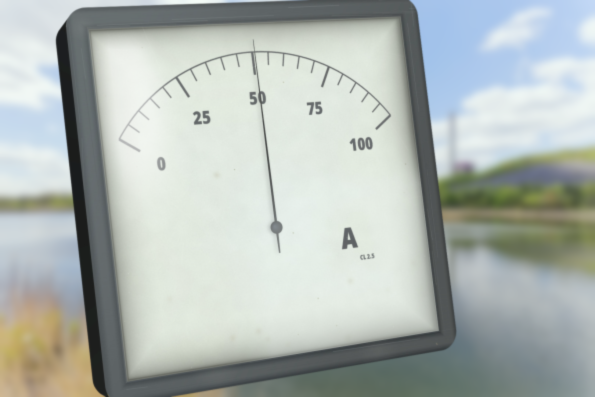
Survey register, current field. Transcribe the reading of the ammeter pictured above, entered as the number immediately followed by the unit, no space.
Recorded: 50A
